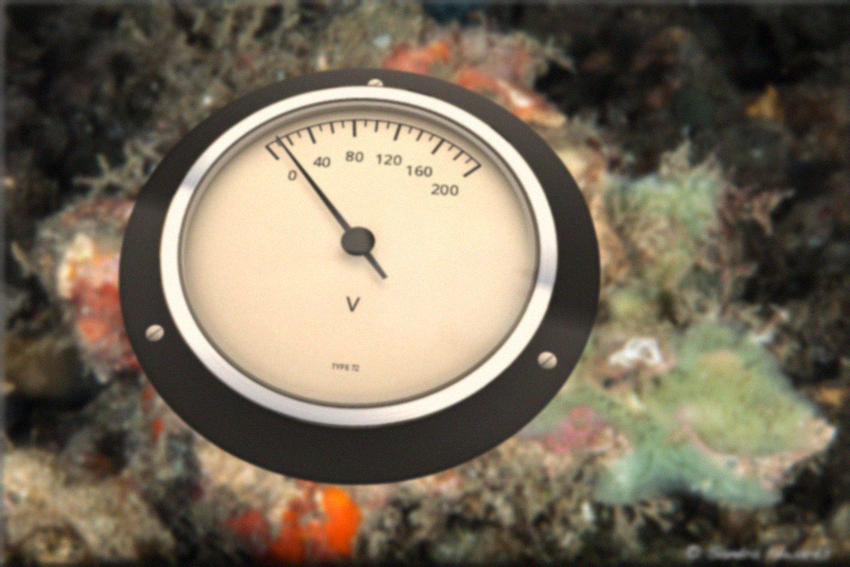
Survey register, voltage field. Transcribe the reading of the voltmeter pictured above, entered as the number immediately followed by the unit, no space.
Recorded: 10V
